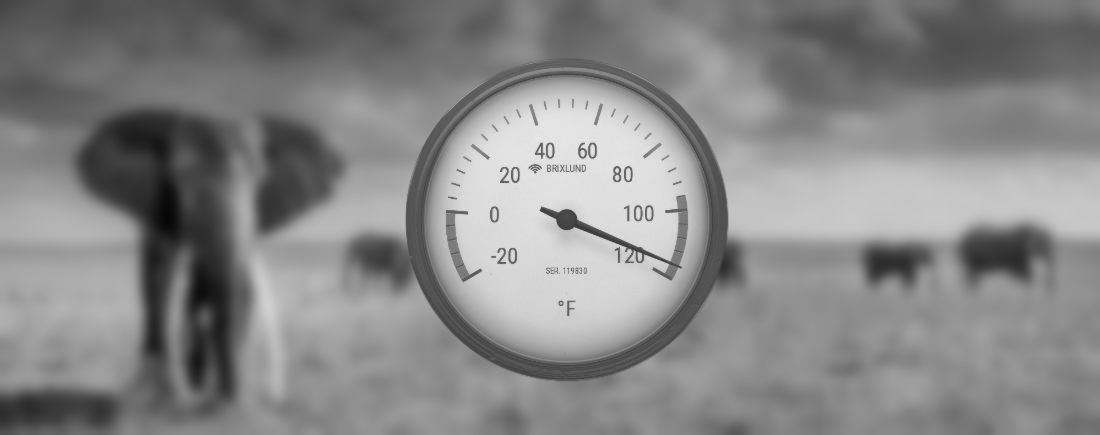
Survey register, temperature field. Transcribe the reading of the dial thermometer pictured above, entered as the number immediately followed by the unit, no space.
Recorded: 116°F
